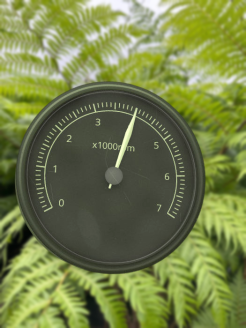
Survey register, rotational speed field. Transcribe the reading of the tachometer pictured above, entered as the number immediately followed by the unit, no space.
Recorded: 4000rpm
